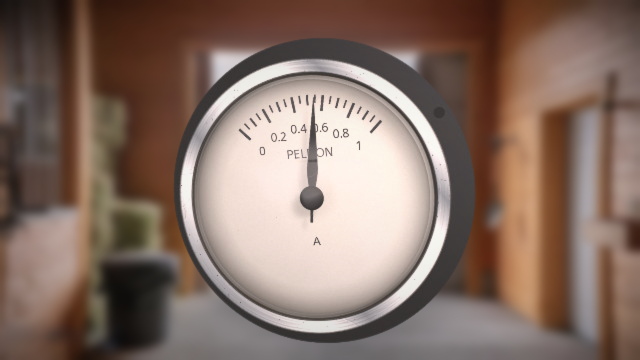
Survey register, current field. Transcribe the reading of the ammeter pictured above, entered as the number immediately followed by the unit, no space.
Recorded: 0.55A
